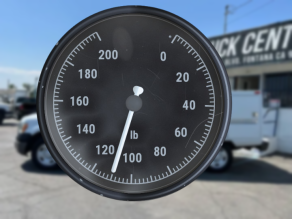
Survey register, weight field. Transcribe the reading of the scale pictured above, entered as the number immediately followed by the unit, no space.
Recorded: 110lb
